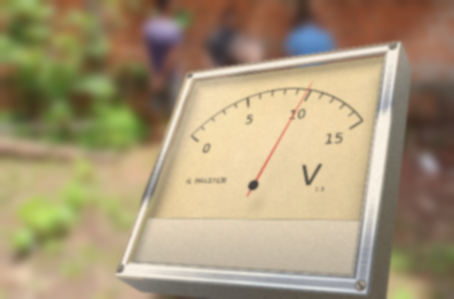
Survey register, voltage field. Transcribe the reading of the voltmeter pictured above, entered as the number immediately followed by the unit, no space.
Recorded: 10V
